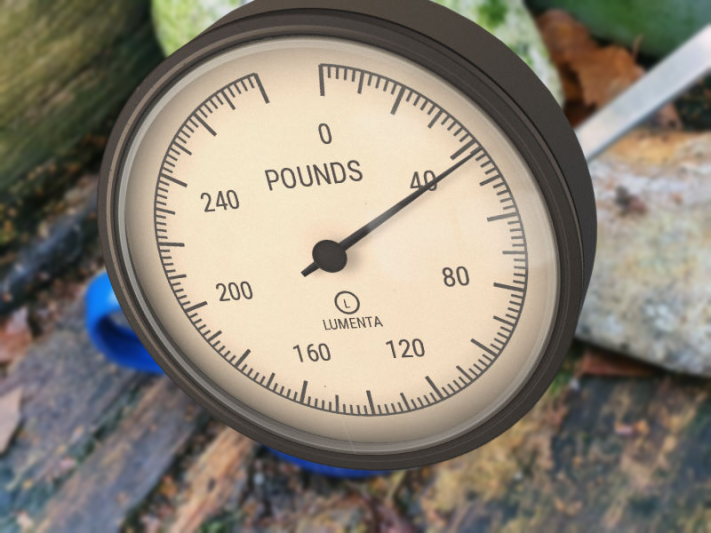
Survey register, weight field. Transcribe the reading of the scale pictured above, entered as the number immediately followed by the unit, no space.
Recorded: 42lb
